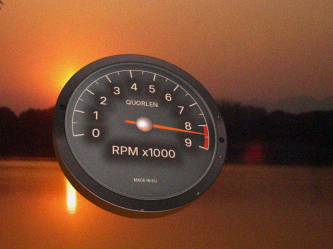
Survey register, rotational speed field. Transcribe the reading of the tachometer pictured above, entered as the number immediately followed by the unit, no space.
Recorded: 8500rpm
